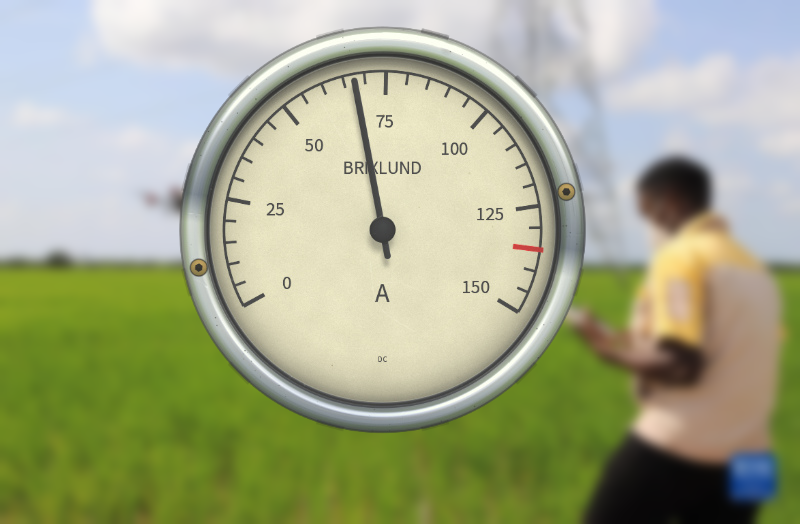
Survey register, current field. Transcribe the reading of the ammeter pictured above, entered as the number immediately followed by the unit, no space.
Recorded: 67.5A
